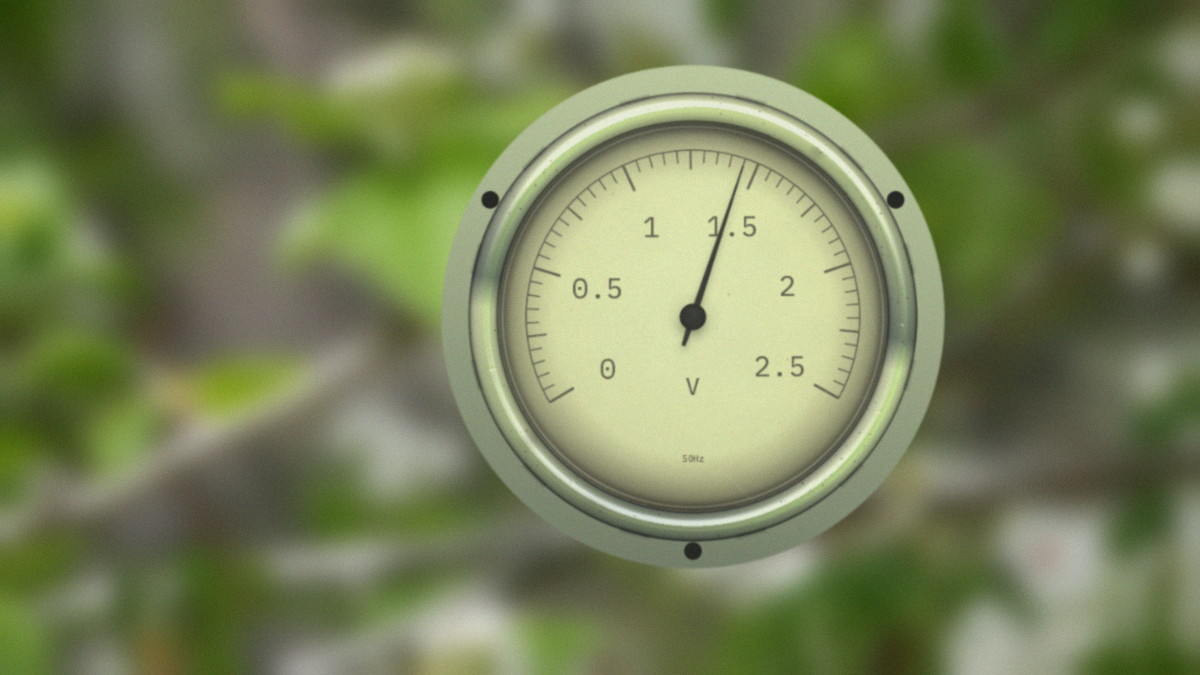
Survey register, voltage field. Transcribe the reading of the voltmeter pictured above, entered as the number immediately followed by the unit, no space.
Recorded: 1.45V
